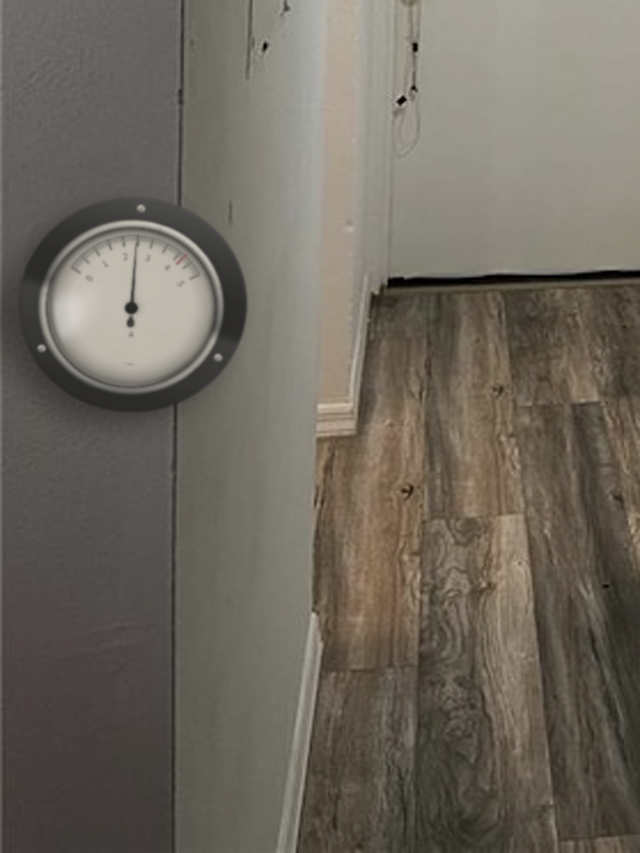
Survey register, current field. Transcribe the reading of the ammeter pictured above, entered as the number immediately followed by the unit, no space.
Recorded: 2.5A
